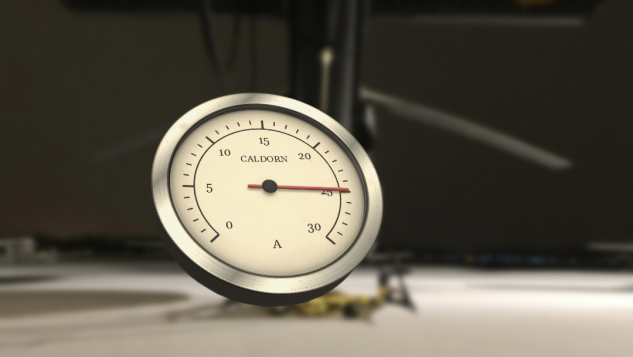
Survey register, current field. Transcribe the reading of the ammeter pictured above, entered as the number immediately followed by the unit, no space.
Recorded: 25A
